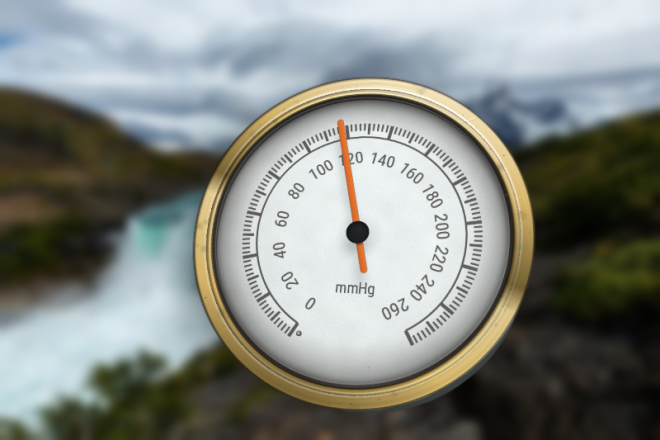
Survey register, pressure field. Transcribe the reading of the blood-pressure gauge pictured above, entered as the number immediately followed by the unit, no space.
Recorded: 118mmHg
